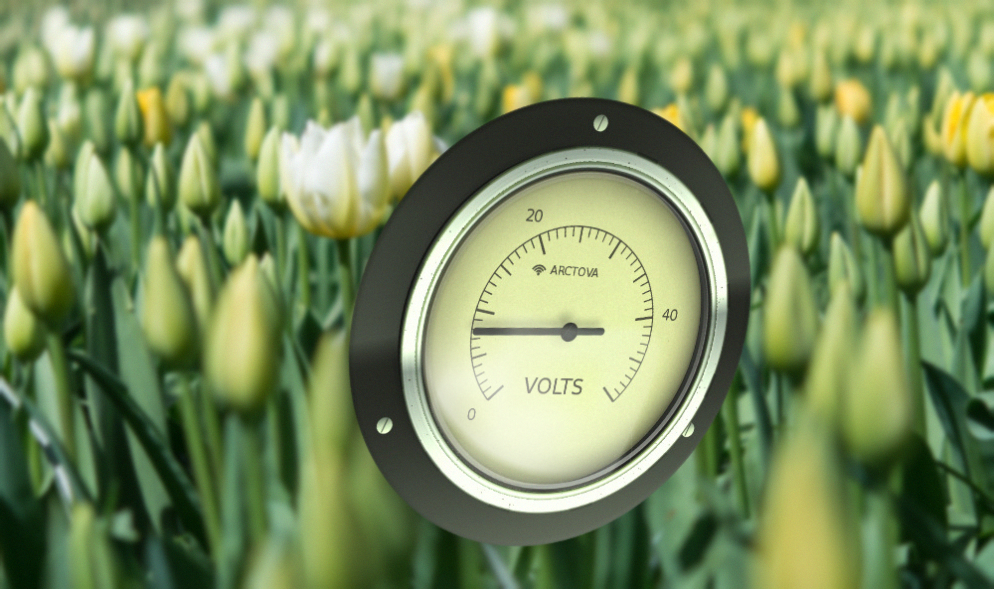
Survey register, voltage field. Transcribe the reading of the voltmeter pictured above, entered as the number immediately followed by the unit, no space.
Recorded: 8V
